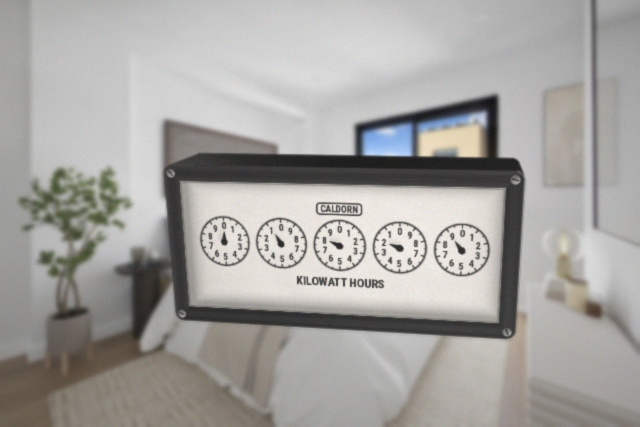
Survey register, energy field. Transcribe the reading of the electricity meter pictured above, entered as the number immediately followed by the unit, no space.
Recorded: 819kWh
